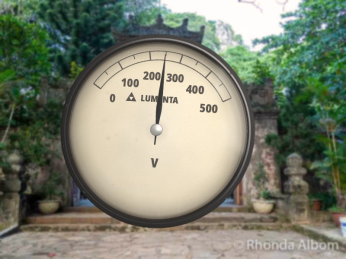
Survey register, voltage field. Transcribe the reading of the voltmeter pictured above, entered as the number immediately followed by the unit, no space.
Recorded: 250V
